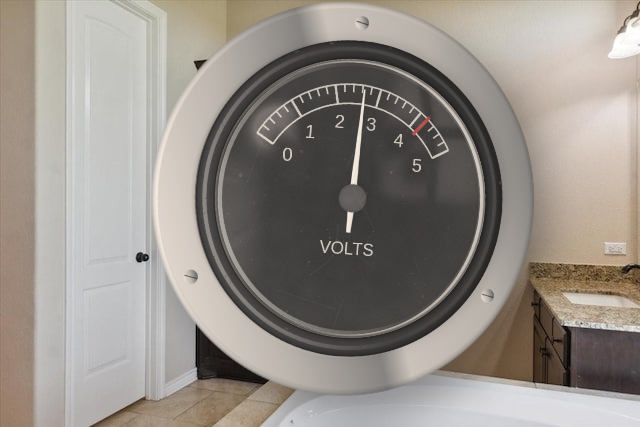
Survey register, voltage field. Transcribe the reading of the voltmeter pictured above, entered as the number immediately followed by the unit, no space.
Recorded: 2.6V
